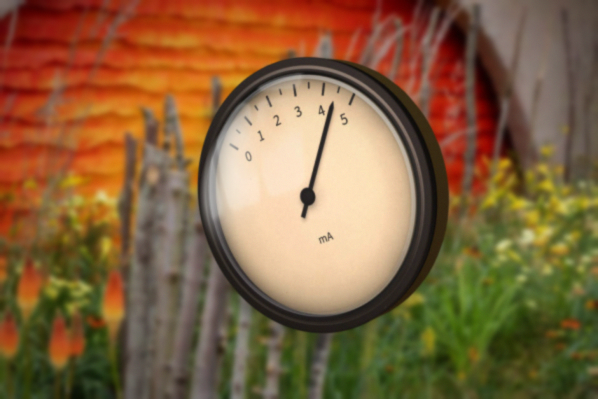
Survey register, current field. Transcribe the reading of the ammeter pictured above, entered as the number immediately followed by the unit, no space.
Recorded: 4.5mA
